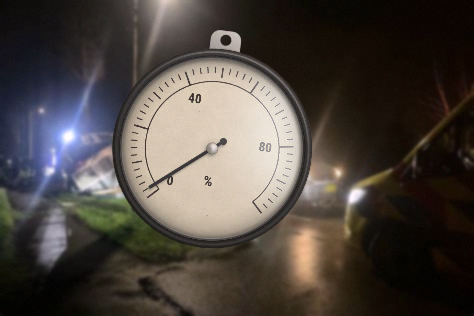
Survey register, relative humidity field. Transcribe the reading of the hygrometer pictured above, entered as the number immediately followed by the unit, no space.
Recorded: 2%
